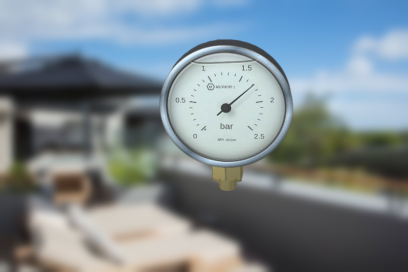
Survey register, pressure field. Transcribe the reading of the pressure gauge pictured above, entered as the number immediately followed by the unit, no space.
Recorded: 1.7bar
